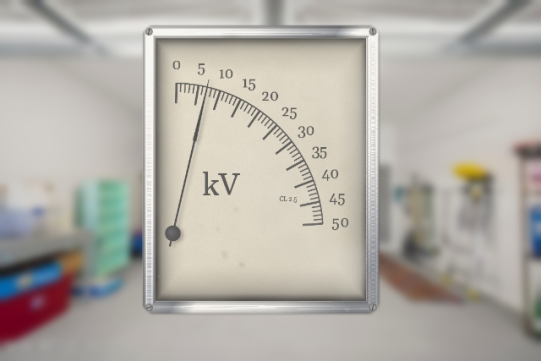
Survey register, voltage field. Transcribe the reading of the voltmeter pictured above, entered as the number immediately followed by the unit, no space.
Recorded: 7kV
